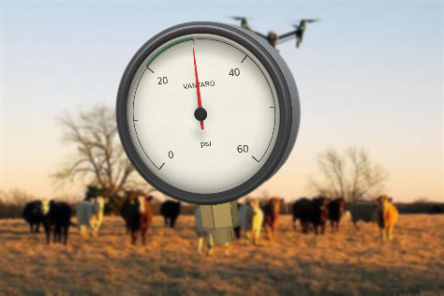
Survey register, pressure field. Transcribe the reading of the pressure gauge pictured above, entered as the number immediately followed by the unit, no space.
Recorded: 30psi
